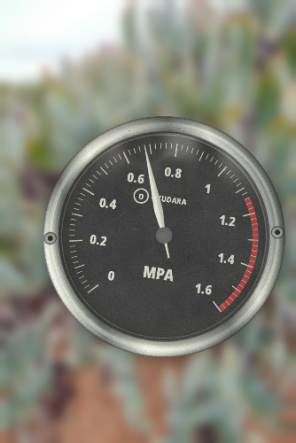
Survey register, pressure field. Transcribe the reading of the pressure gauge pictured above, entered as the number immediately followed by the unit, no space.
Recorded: 0.68MPa
